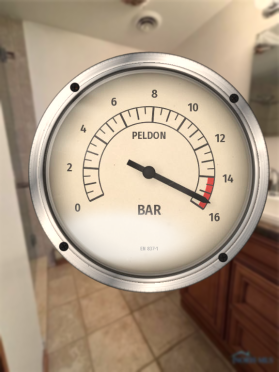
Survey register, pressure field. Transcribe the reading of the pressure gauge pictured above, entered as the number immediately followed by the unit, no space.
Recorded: 15.5bar
